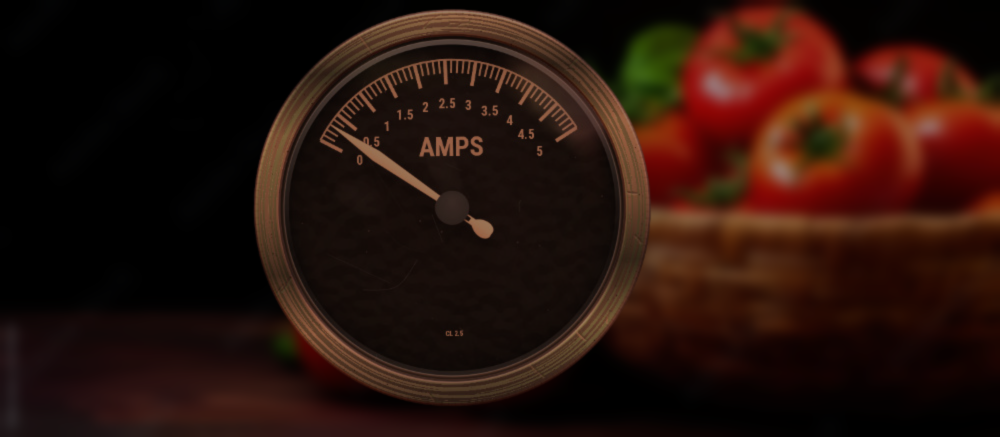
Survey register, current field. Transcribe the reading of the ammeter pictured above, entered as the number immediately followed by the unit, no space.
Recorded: 0.3A
